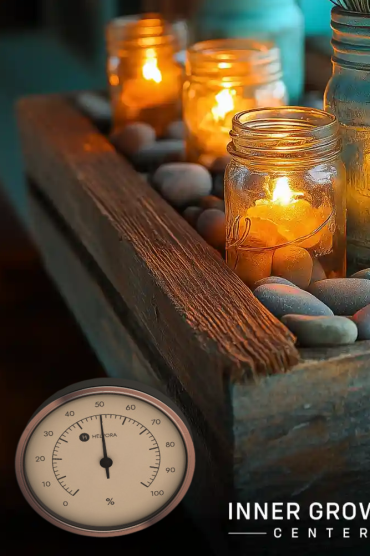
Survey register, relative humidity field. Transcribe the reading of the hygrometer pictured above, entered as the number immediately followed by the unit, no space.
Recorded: 50%
